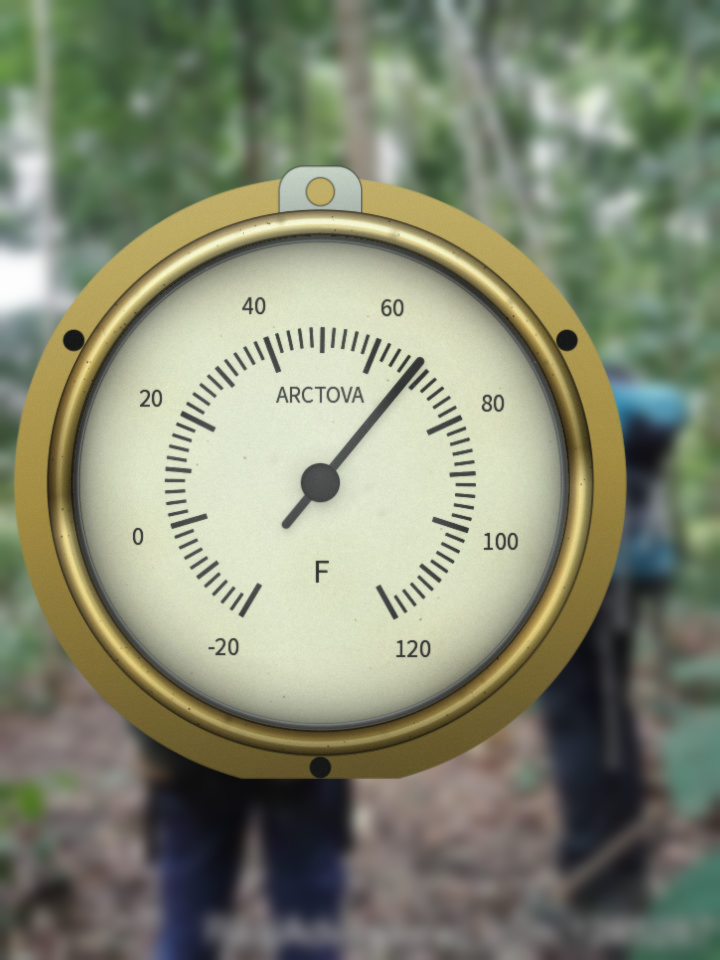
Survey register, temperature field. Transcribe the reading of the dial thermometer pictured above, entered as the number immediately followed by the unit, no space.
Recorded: 68°F
